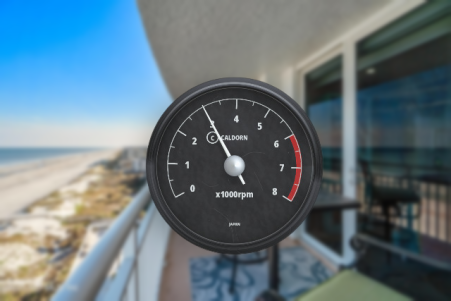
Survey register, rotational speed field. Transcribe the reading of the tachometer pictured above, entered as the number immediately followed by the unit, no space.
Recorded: 3000rpm
